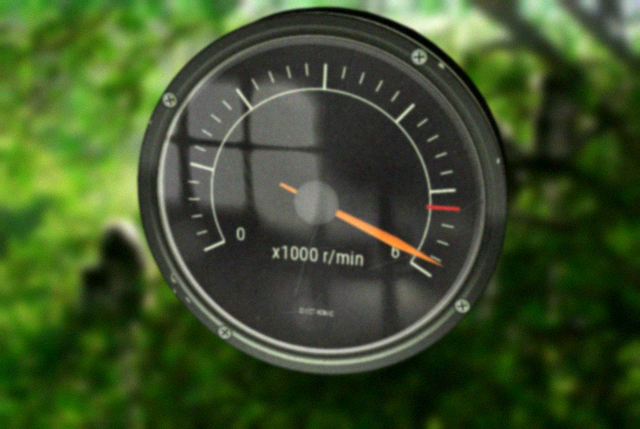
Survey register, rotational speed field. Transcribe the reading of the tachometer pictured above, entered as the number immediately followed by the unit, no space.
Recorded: 5800rpm
